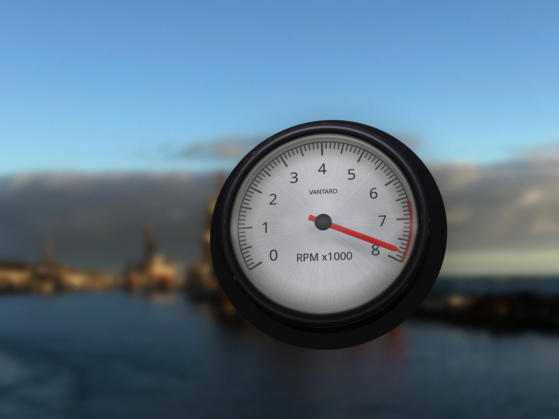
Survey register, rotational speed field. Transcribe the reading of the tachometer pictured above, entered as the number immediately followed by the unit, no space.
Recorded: 7800rpm
